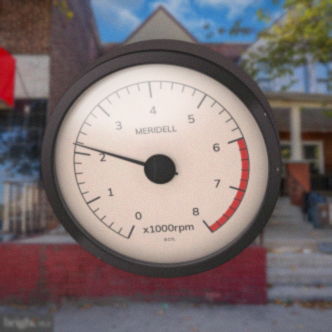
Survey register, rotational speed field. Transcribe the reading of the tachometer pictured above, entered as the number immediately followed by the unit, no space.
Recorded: 2200rpm
